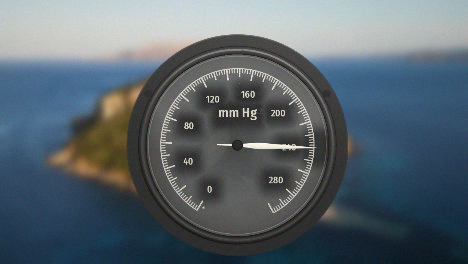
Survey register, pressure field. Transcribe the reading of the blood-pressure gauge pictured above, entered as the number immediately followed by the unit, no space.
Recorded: 240mmHg
